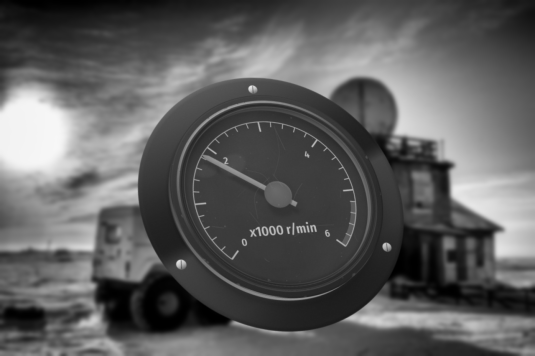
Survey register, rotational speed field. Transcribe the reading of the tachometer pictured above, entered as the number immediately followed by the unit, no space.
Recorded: 1800rpm
